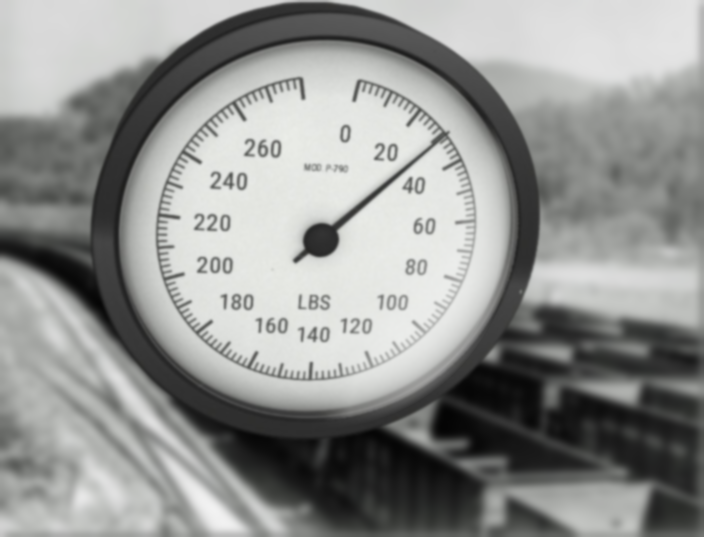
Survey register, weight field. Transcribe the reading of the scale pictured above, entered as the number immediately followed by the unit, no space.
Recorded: 30lb
